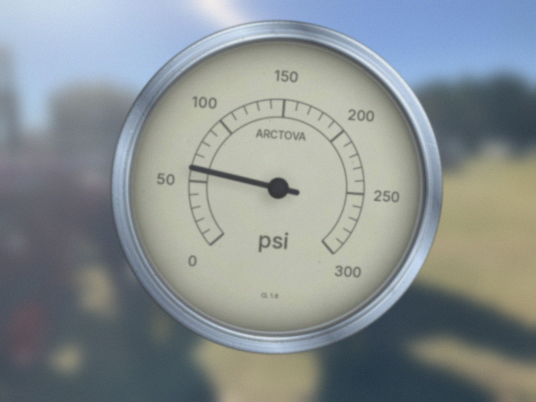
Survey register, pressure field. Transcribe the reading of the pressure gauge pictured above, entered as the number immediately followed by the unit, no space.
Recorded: 60psi
